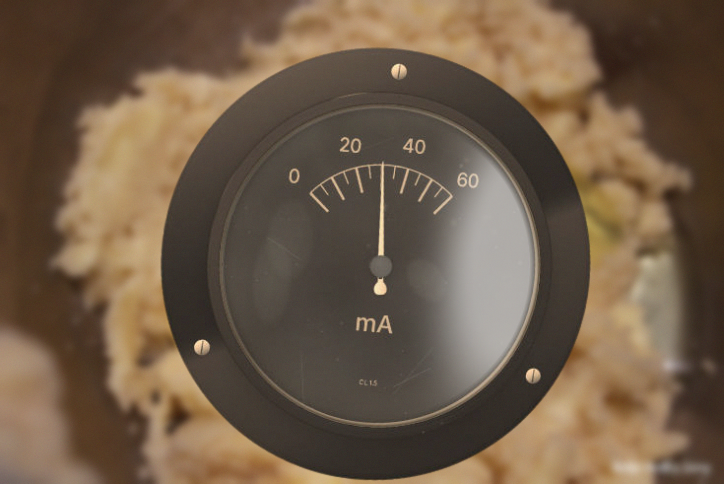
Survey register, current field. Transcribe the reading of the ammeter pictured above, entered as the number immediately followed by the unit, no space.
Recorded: 30mA
